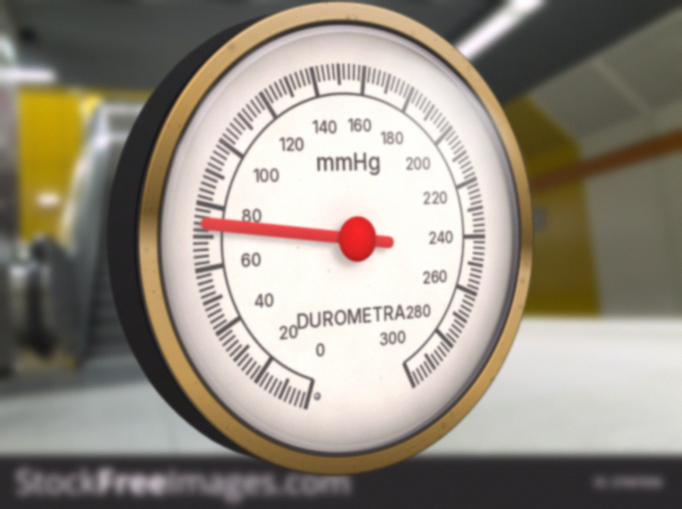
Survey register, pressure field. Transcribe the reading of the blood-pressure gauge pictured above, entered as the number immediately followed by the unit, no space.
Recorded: 74mmHg
